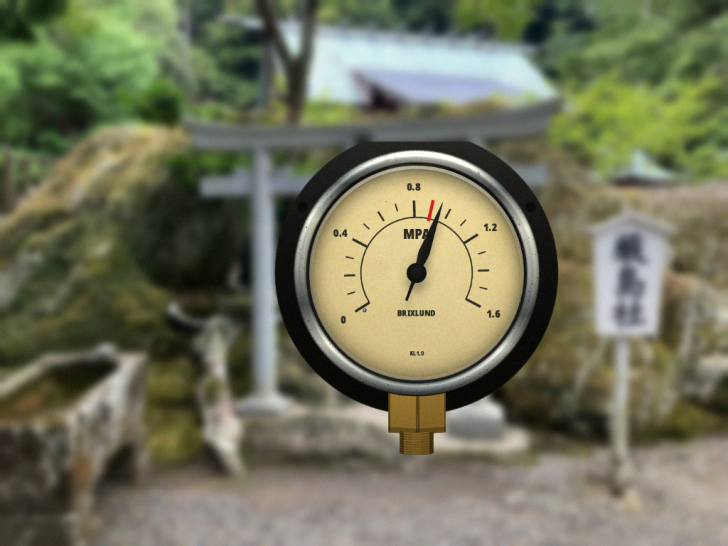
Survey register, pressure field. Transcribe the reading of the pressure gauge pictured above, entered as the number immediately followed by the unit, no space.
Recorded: 0.95MPa
